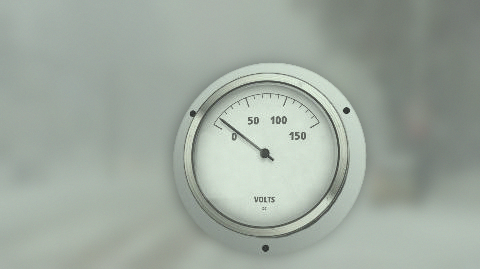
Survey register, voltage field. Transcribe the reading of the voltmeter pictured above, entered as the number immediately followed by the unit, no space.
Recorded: 10V
